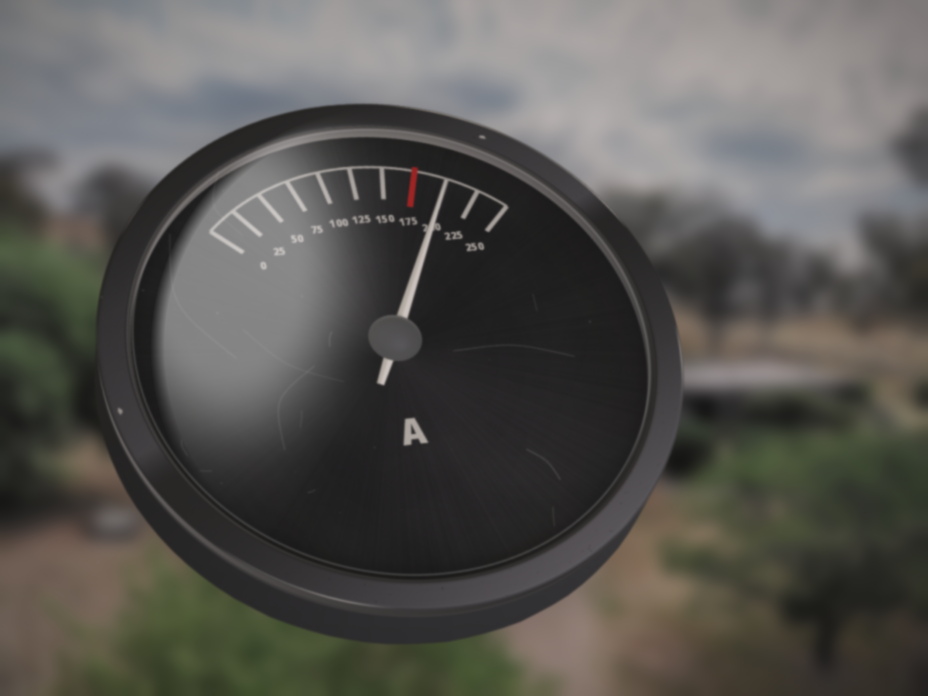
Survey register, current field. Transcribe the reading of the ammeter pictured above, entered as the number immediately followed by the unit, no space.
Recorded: 200A
